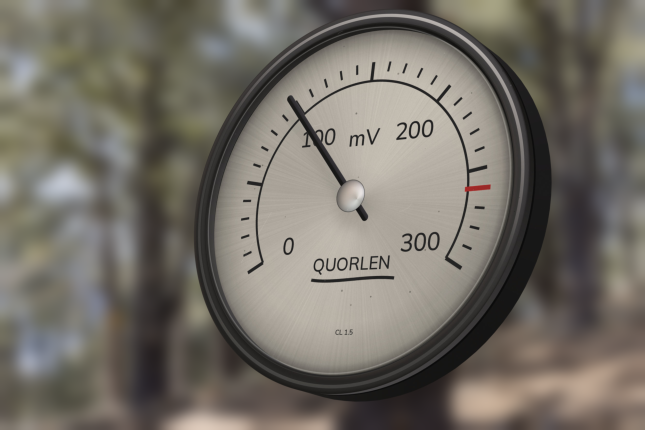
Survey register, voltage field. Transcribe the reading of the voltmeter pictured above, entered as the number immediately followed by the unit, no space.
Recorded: 100mV
